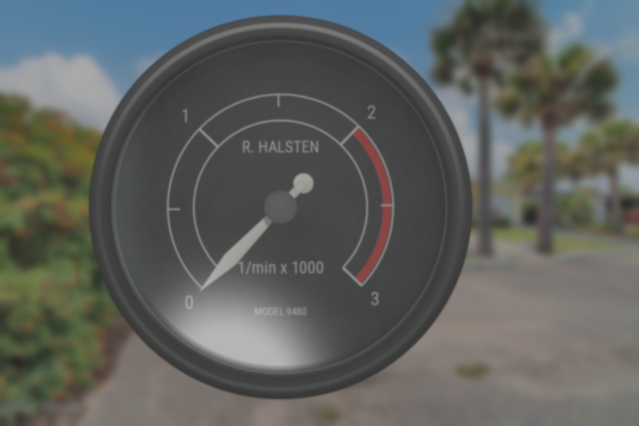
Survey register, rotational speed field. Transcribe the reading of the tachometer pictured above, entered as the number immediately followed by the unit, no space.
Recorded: 0rpm
